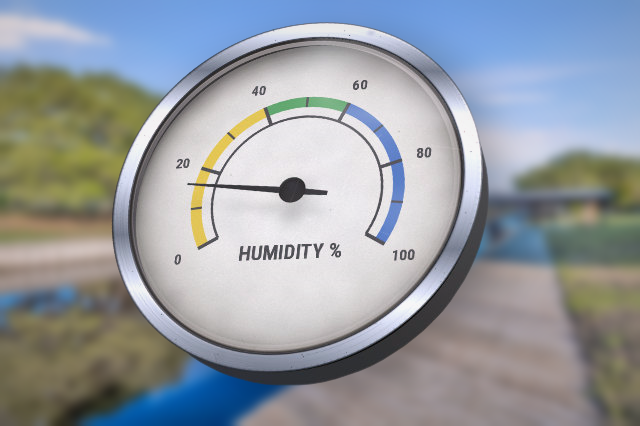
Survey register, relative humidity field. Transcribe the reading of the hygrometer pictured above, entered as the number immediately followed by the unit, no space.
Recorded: 15%
